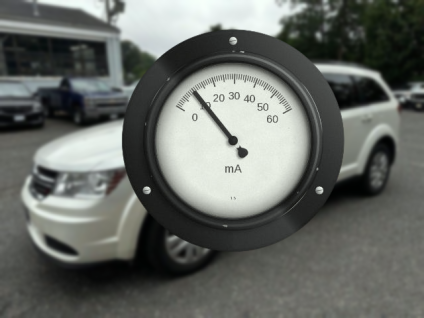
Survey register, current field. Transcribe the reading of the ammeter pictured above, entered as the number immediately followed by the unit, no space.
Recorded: 10mA
